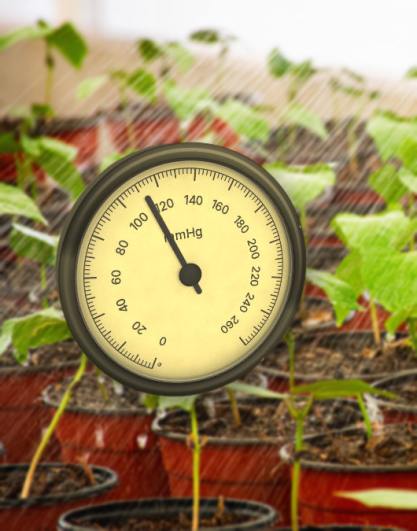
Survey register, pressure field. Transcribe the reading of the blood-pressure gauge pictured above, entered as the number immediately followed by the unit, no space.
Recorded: 112mmHg
